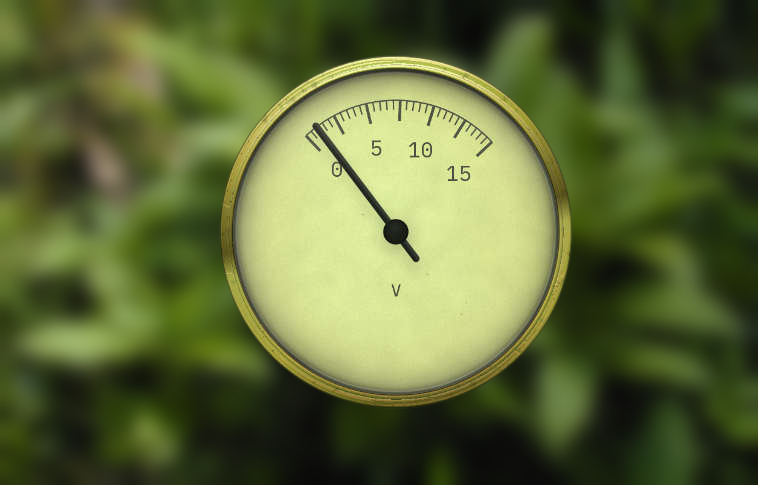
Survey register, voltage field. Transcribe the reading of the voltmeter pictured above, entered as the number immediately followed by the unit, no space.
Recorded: 1V
